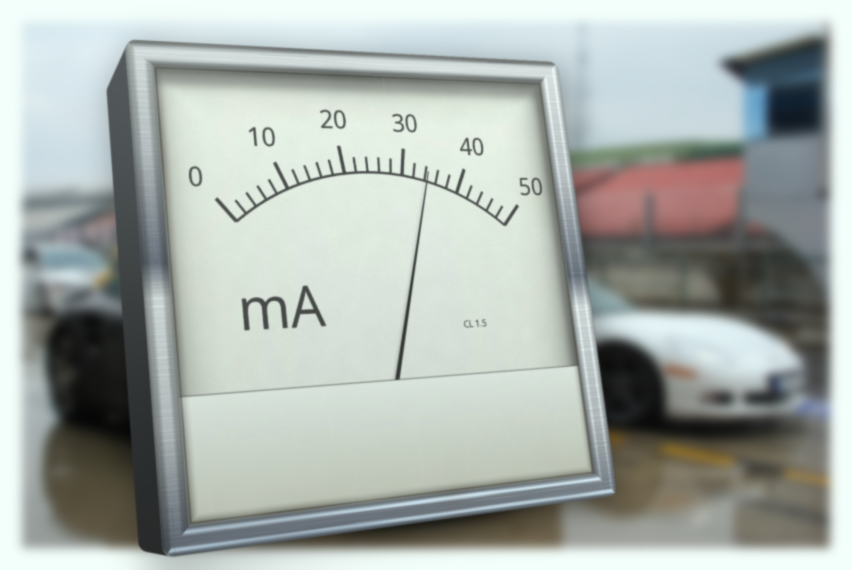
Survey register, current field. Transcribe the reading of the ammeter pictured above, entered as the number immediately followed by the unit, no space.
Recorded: 34mA
